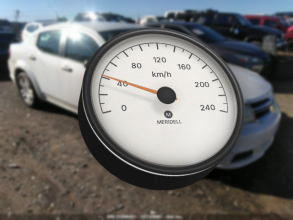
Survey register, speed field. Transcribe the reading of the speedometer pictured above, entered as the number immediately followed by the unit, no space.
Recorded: 40km/h
